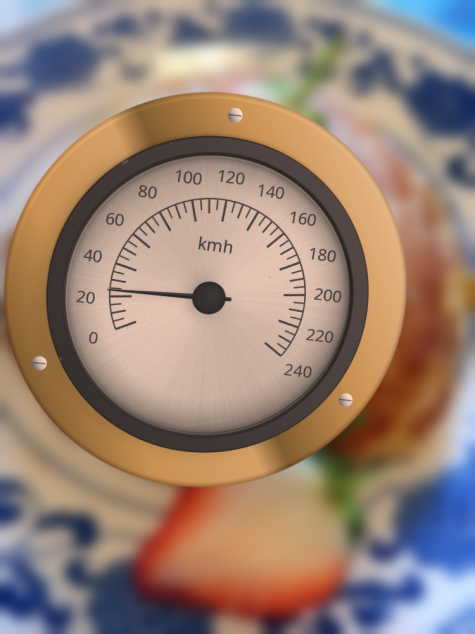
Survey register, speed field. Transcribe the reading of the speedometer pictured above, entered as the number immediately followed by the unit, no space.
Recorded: 25km/h
